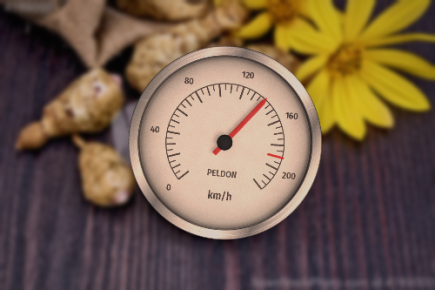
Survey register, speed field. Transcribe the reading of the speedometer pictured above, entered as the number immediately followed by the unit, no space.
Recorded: 140km/h
